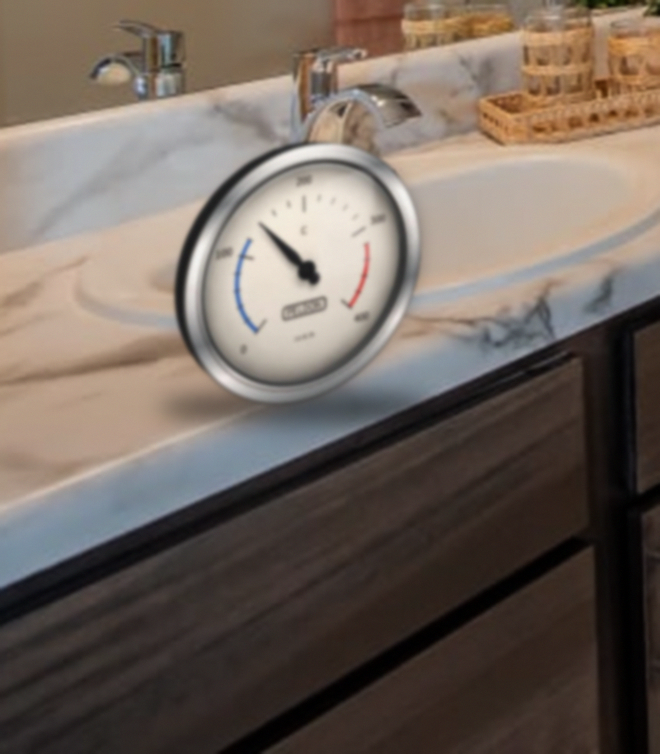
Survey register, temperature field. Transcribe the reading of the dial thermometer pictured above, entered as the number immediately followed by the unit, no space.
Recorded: 140°C
